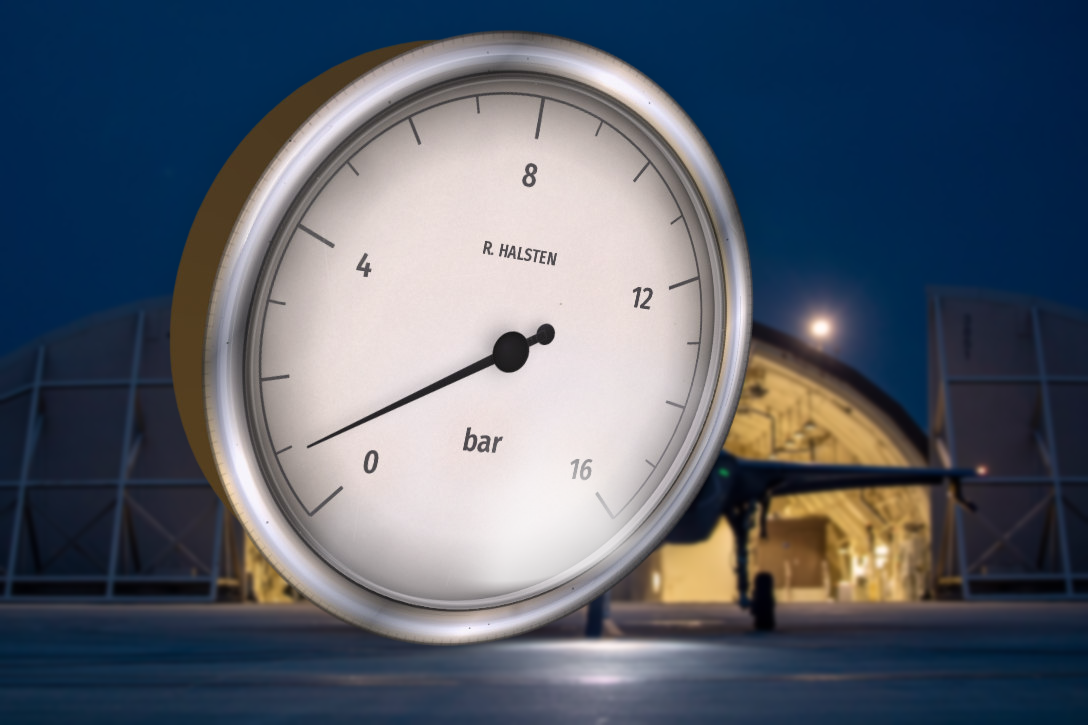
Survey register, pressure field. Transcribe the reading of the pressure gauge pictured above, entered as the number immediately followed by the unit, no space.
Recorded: 1bar
